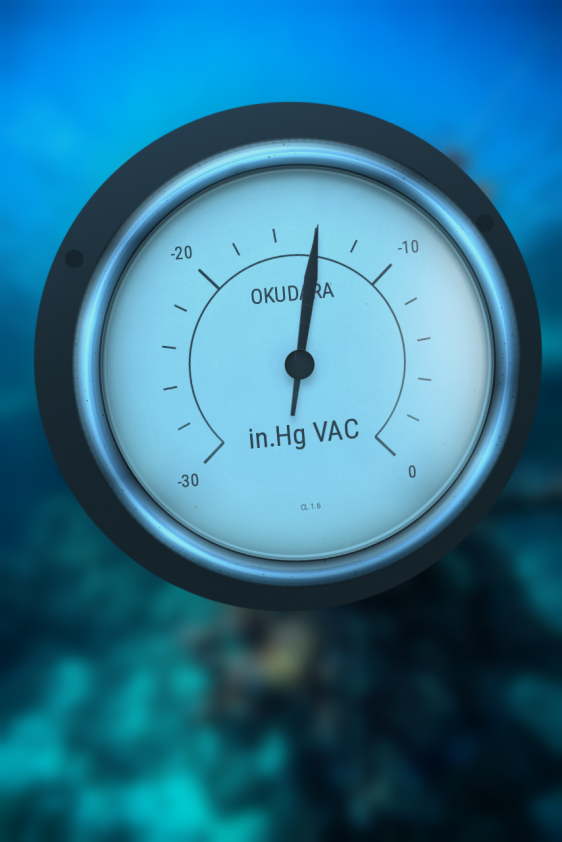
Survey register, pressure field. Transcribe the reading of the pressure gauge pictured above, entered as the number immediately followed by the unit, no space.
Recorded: -14inHg
